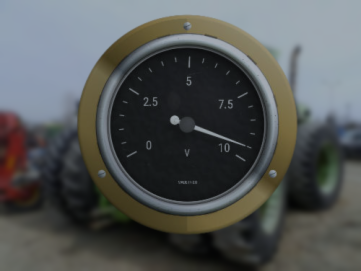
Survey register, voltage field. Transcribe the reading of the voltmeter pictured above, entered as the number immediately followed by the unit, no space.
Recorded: 9.5V
